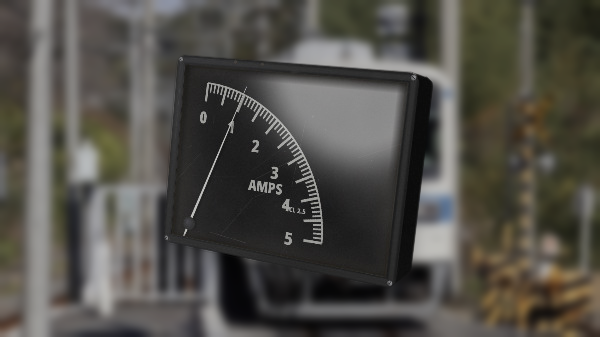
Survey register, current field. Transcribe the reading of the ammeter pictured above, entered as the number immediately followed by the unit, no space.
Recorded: 1A
